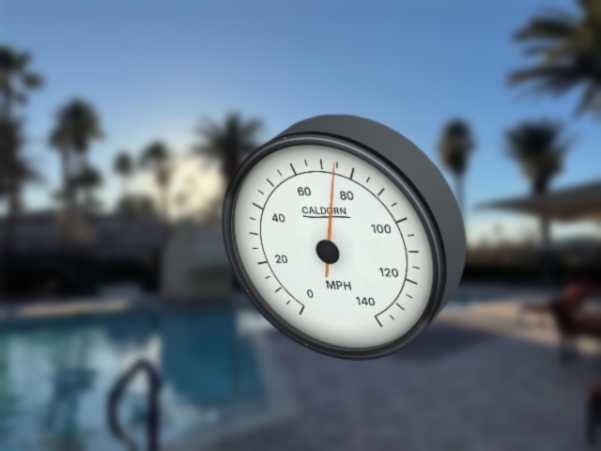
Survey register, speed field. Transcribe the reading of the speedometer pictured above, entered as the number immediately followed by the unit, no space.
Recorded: 75mph
